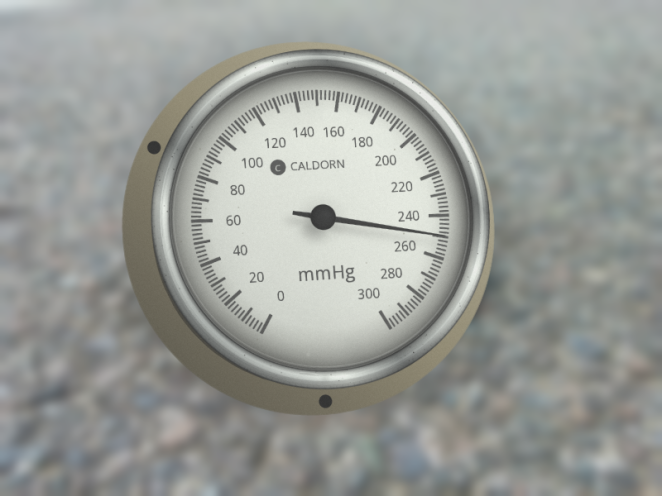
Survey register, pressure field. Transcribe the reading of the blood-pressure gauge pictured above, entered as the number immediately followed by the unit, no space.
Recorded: 250mmHg
